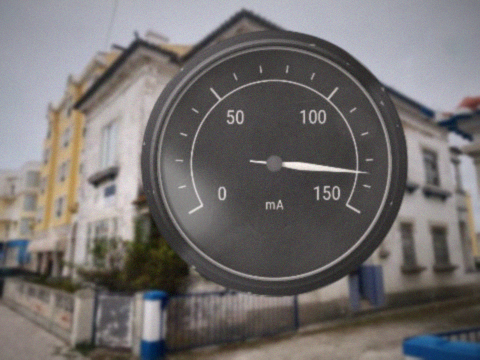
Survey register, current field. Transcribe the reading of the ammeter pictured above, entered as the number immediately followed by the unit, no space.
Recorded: 135mA
